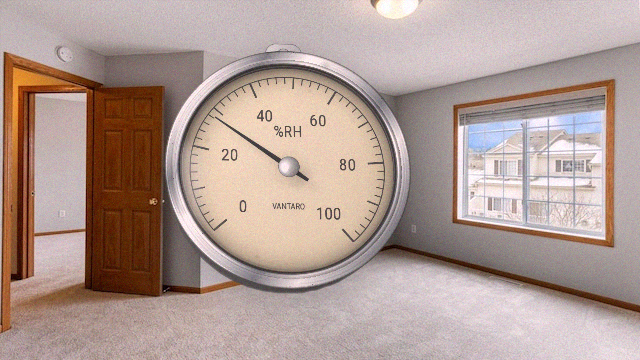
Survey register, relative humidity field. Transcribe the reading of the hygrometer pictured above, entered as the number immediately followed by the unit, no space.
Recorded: 28%
